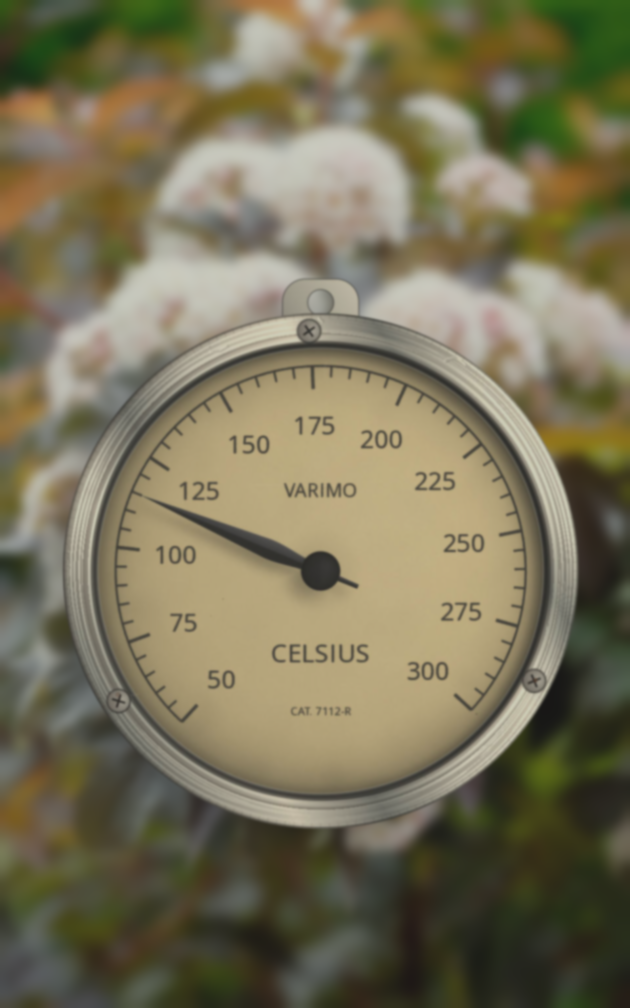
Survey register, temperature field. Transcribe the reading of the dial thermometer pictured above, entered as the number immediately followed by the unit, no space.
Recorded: 115°C
